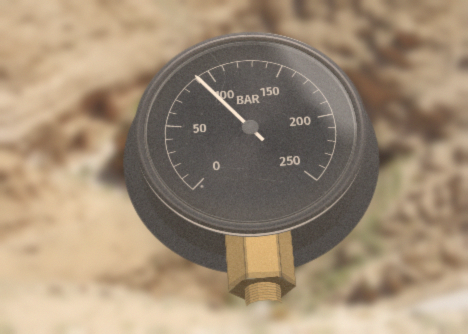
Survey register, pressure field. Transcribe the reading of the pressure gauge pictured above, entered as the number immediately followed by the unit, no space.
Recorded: 90bar
